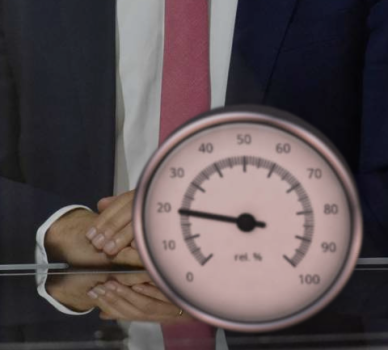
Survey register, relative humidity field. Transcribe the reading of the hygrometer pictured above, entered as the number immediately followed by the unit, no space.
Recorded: 20%
